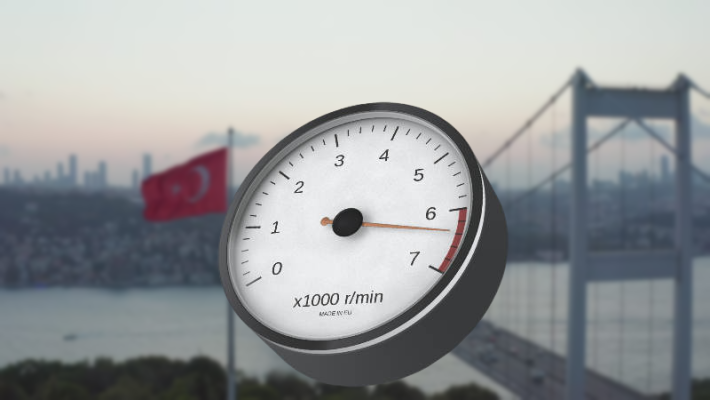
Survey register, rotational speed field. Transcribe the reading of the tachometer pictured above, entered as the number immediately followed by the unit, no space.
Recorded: 6400rpm
